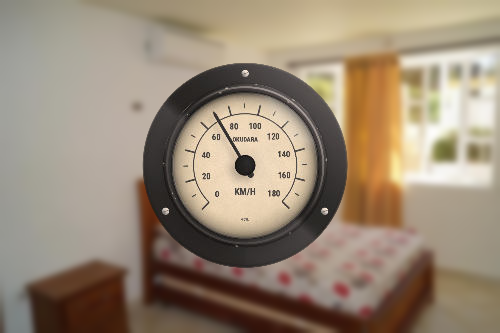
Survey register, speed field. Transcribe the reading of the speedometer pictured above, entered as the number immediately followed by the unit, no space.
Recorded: 70km/h
